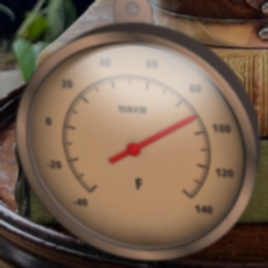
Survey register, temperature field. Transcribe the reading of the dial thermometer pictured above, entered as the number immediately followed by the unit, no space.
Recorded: 90°F
